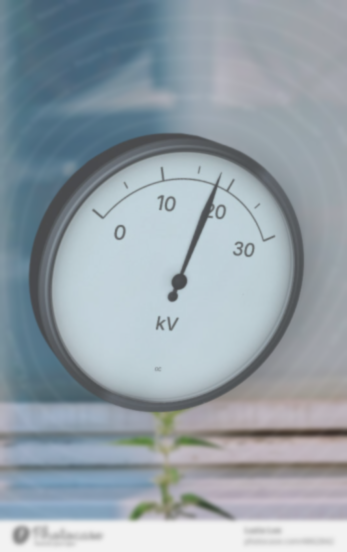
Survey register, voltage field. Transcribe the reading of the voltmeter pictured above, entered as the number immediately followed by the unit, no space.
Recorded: 17.5kV
